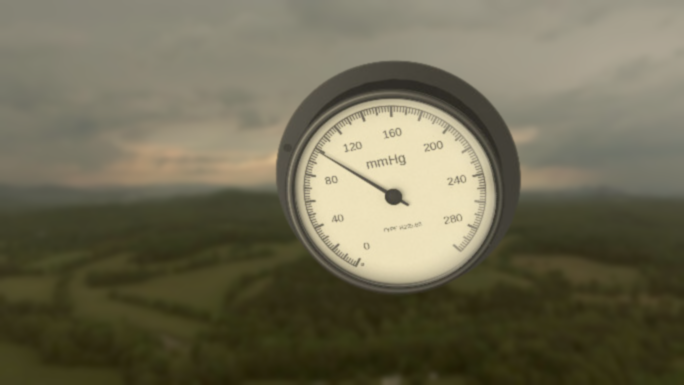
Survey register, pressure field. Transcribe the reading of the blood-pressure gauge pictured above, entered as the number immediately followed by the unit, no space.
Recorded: 100mmHg
